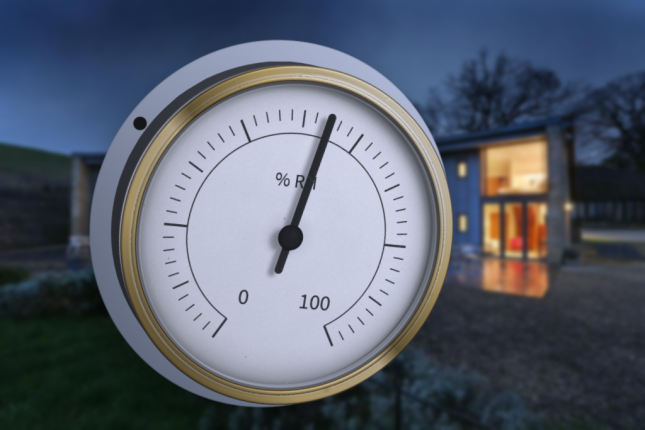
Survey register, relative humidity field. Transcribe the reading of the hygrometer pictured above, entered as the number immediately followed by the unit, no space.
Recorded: 54%
